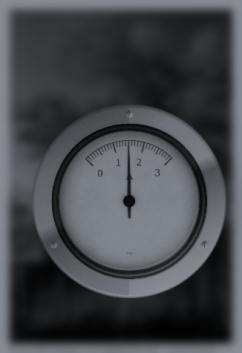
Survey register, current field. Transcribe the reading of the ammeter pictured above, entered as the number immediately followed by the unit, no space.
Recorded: 1.5A
